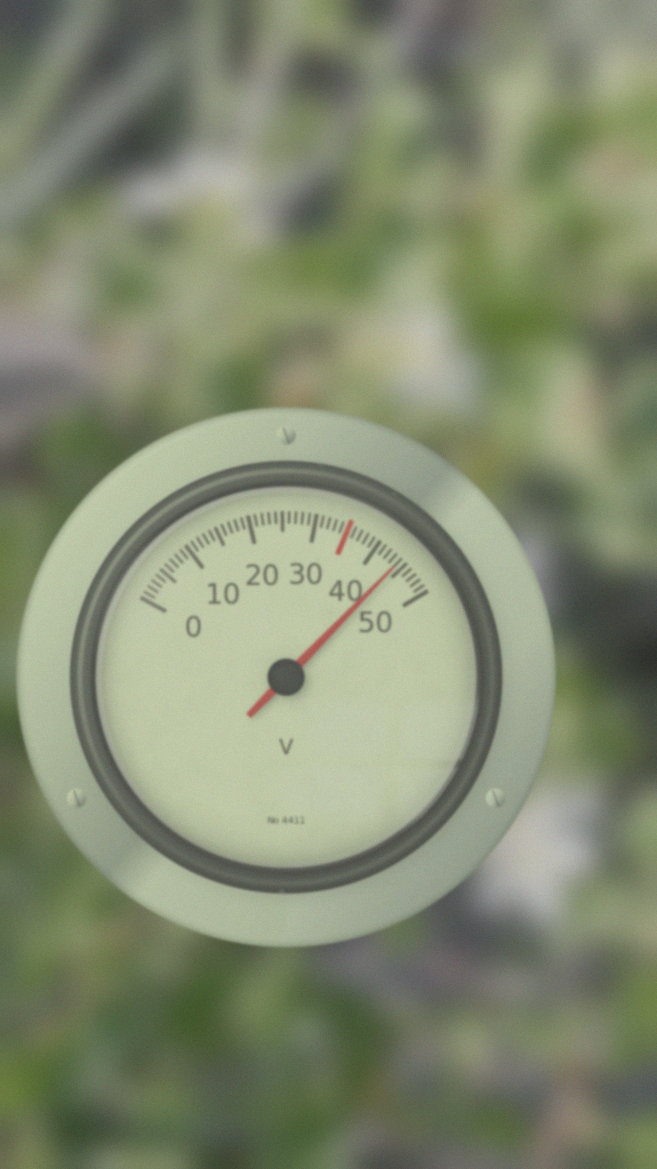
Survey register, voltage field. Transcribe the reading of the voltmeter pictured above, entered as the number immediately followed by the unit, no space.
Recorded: 44V
